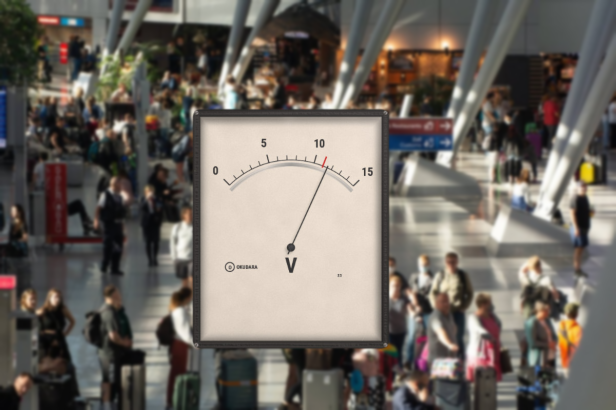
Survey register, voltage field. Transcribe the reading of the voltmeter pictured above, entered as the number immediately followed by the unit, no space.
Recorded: 11.5V
